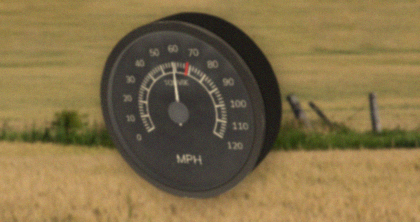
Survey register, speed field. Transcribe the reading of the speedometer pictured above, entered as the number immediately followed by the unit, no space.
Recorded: 60mph
